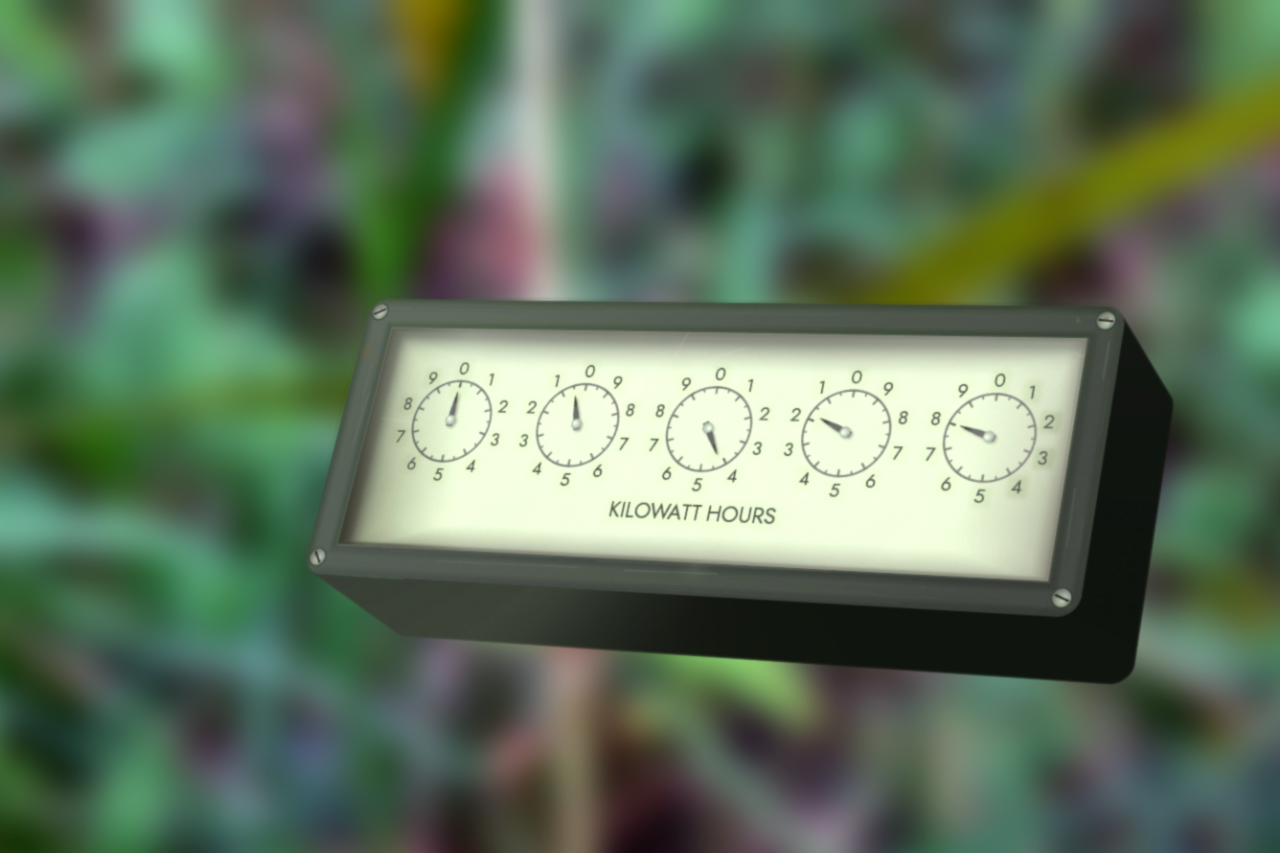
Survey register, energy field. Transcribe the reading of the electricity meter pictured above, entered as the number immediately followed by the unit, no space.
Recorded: 418kWh
